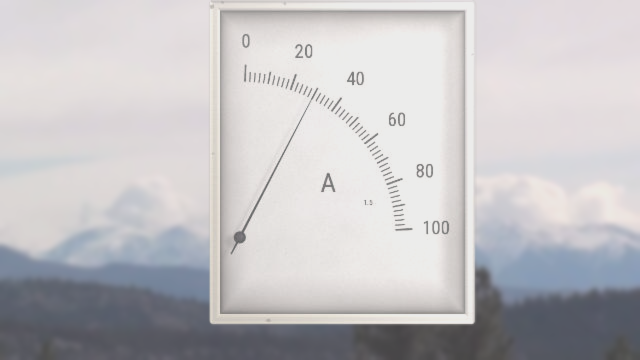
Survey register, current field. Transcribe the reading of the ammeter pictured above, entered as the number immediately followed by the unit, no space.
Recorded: 30A
